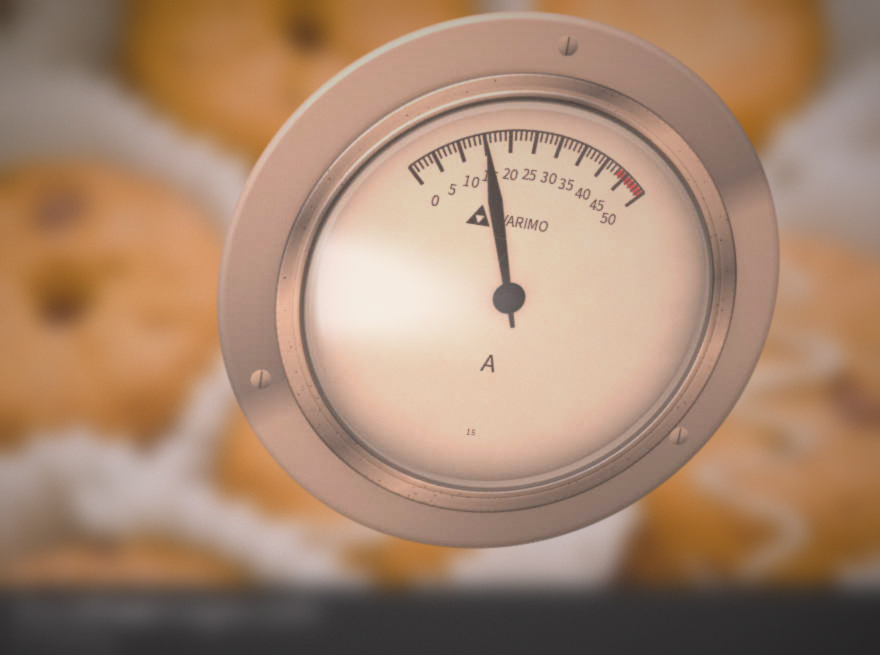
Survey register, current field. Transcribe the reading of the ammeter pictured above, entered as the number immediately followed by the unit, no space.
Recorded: 15A
